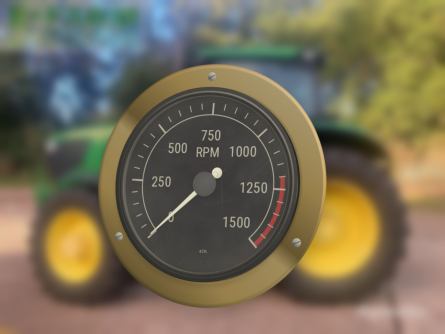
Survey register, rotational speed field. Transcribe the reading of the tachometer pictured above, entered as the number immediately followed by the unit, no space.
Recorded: 0rpm
